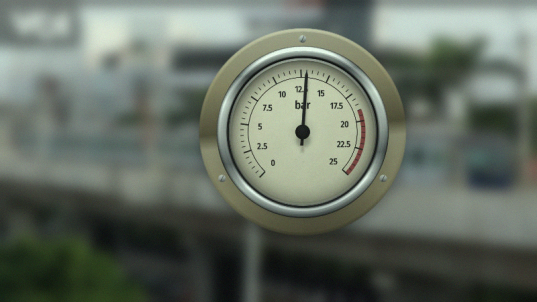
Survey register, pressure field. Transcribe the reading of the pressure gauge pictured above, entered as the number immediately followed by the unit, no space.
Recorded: 13bar
